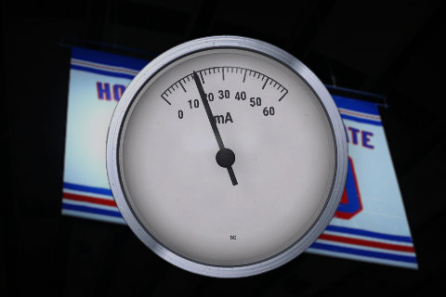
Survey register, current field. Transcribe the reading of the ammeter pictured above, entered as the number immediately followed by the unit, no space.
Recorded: 18mA
